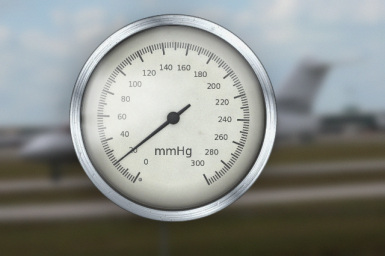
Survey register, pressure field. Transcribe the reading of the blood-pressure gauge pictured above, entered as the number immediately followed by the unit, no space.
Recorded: 20mmHg
